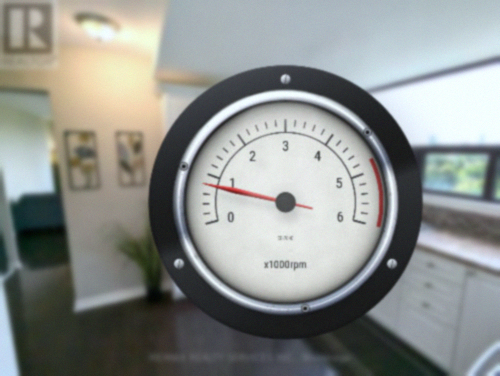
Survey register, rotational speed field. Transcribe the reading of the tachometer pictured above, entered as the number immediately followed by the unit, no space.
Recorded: 800rpm
